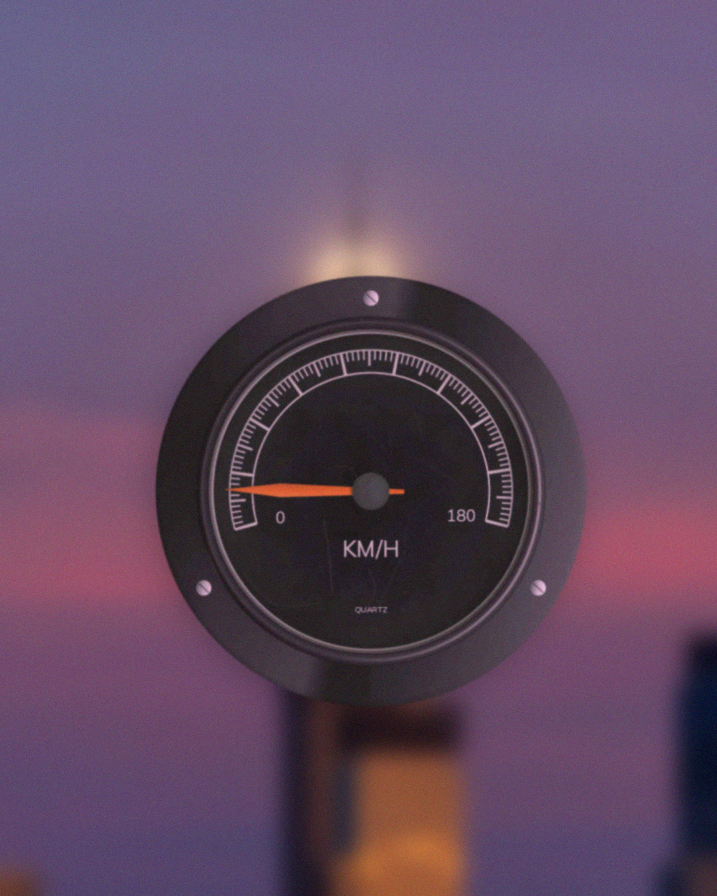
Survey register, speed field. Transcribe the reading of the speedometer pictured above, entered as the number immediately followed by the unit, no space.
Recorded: 14km/h
